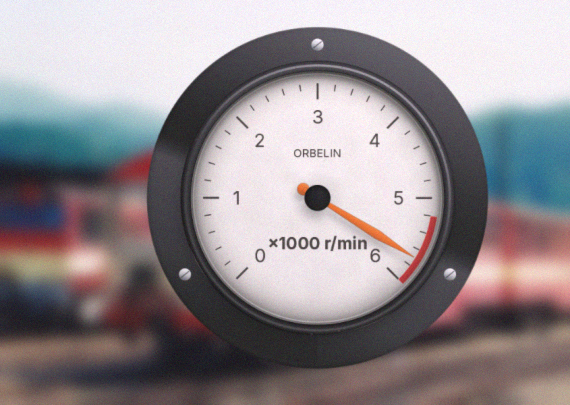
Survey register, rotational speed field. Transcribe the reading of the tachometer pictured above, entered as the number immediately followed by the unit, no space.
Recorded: 5700rpm
